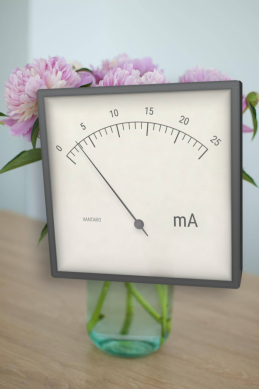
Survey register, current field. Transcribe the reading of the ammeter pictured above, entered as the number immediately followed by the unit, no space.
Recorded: 3mA
